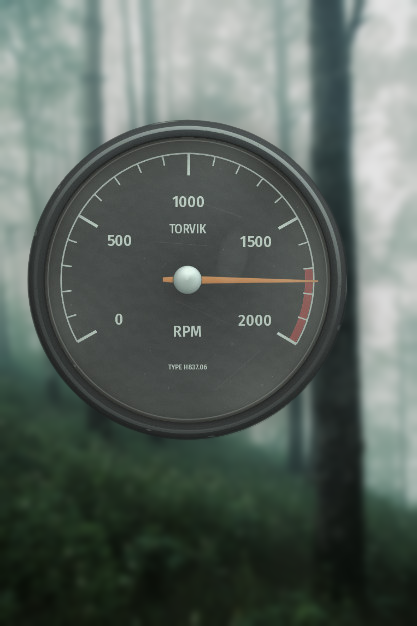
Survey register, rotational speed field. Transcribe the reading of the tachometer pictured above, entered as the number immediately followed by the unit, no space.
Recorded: 1750rpm
